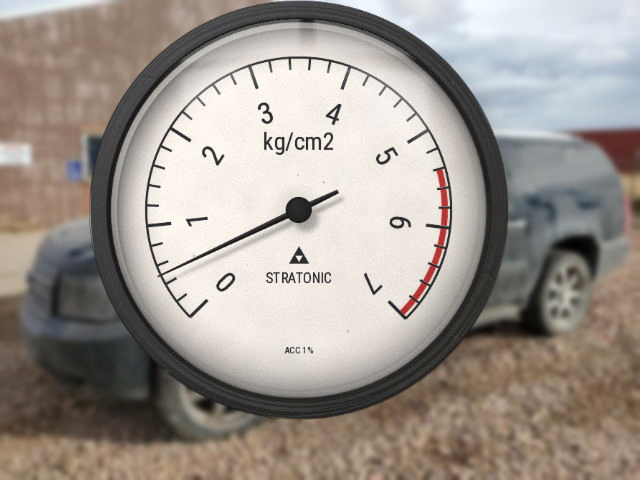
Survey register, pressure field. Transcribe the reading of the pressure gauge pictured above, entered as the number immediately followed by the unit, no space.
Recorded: 0.5kg/cm²
